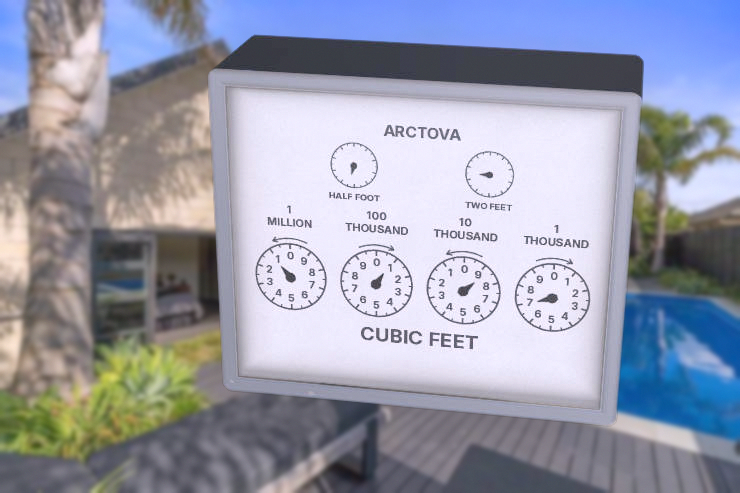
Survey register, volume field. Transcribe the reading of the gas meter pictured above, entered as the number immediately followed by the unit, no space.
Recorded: 108700ft³
